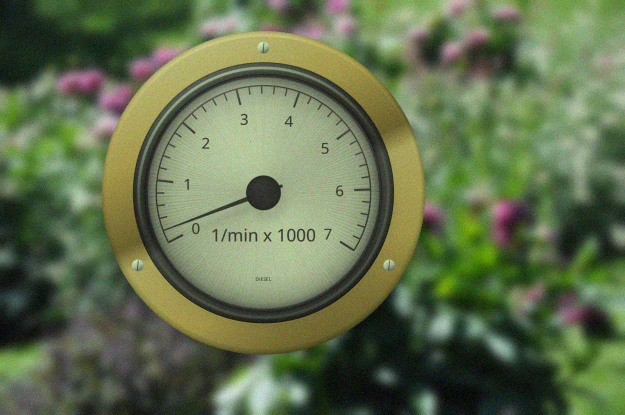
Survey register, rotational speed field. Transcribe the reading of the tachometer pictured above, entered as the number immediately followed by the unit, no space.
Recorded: 200rpm
